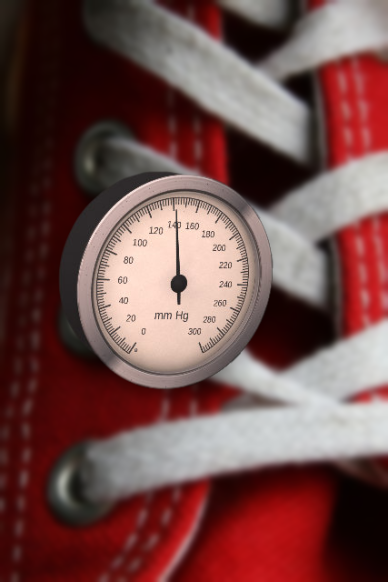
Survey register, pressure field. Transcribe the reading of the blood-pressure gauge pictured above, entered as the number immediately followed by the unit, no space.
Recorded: 140mmHg
